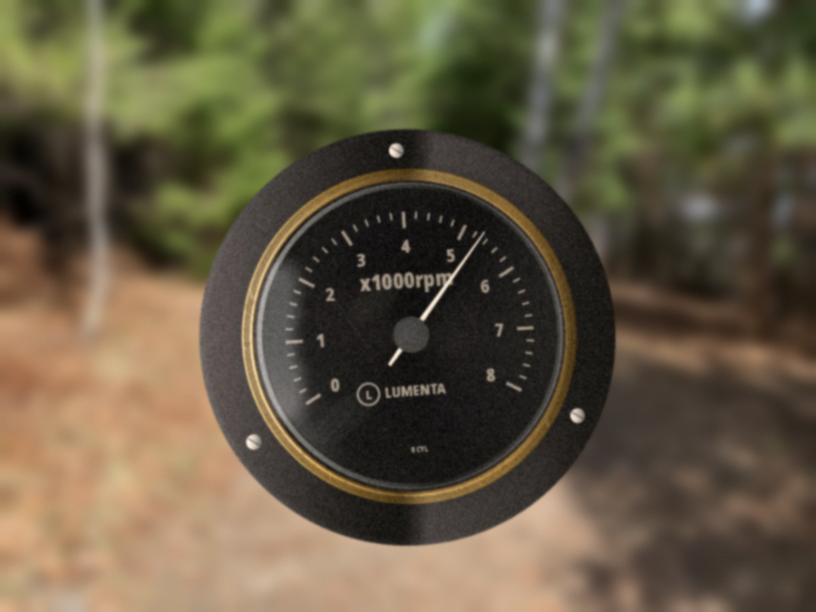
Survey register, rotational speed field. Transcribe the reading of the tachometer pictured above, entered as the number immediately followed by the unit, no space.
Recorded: 5300rpm
